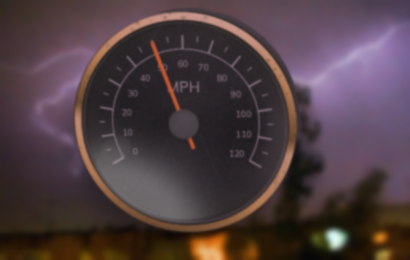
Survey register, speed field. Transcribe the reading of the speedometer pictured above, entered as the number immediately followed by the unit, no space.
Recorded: 50mph
